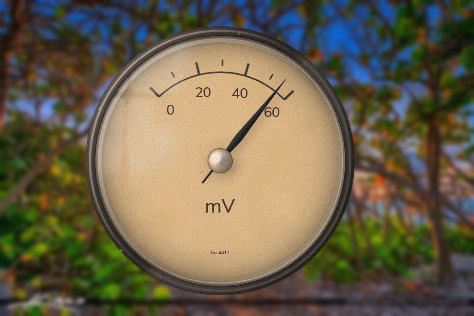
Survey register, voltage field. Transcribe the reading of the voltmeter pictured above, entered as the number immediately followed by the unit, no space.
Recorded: 55mV
